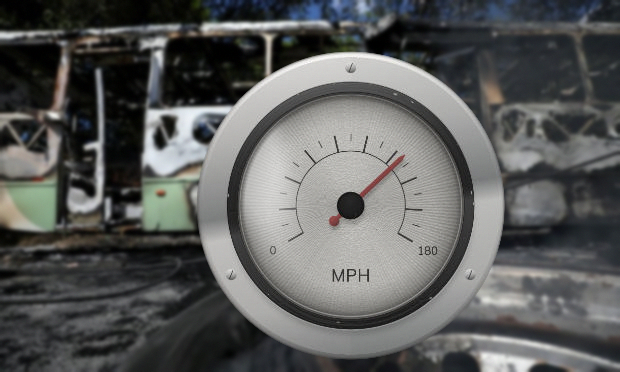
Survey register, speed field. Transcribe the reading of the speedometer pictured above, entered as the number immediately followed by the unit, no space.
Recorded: 125mph
